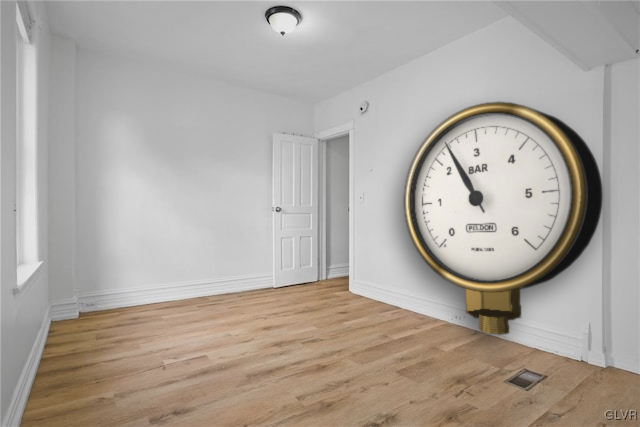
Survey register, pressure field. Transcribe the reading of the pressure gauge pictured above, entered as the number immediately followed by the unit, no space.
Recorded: 2.4bar
